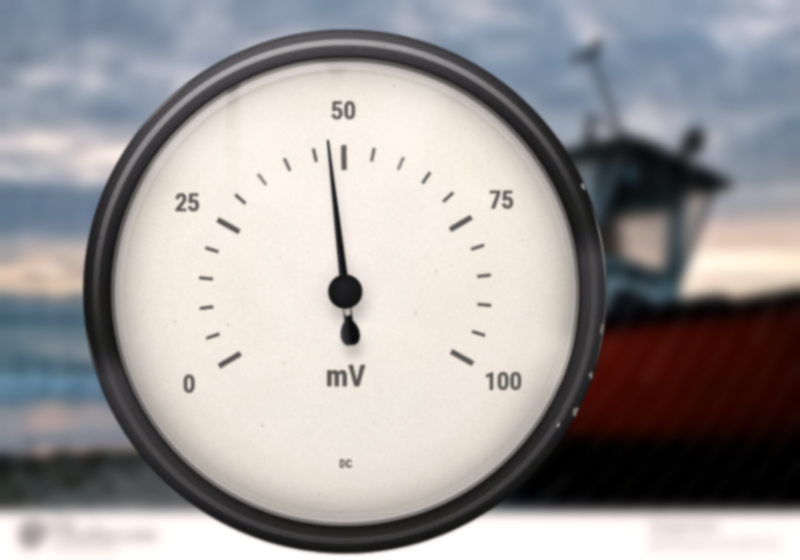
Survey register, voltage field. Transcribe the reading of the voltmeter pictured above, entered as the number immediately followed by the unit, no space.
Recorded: 47.5mV
